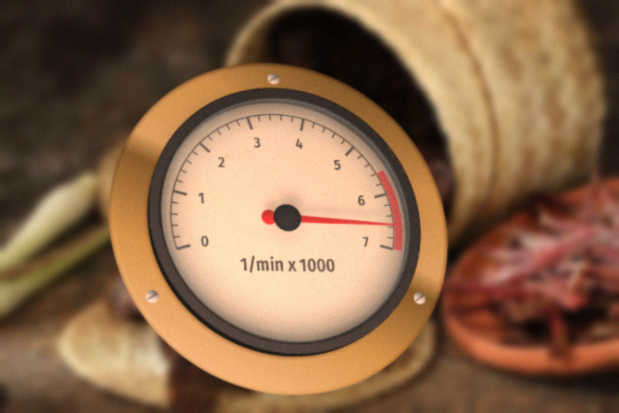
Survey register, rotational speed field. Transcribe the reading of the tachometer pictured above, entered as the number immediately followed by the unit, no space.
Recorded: 6600rpm
